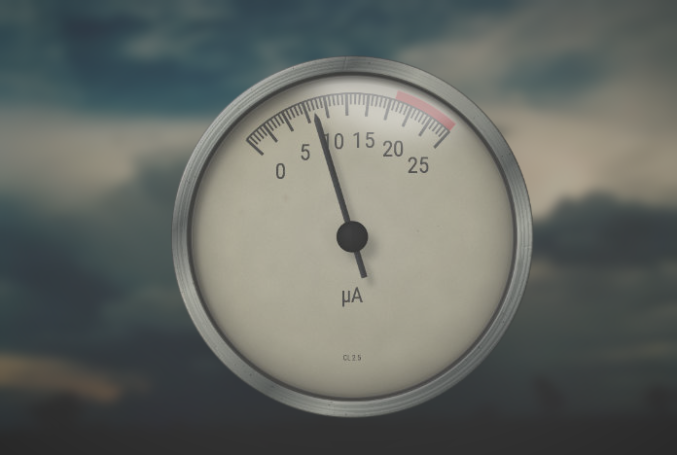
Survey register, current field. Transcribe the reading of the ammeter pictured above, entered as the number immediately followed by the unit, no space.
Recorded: 8.5µA
